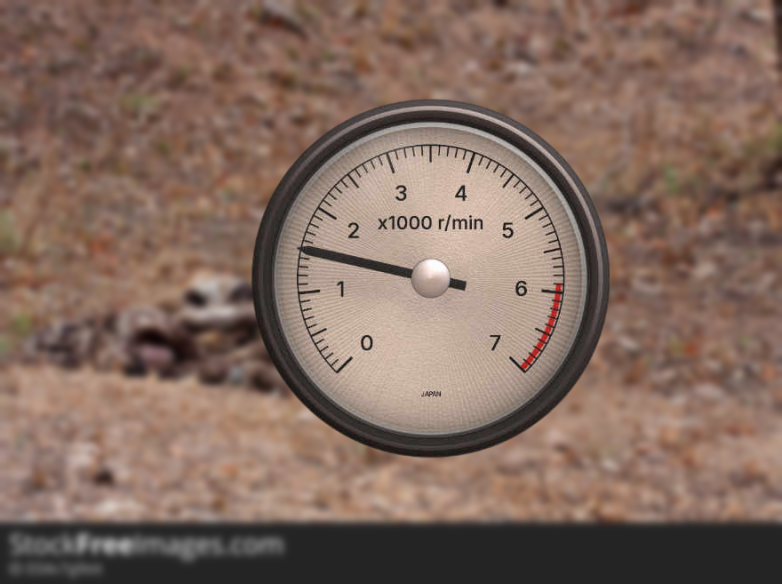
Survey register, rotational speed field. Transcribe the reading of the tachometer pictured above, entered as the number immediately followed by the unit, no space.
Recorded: 1500rpm
